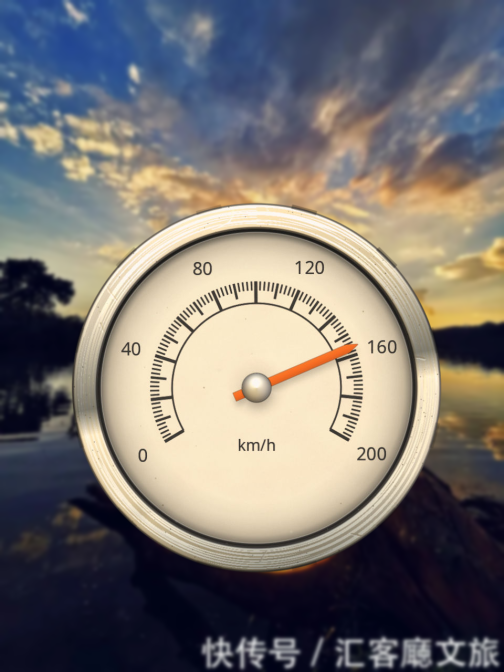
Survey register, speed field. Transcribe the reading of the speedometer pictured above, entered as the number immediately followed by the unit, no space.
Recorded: 156km/h
